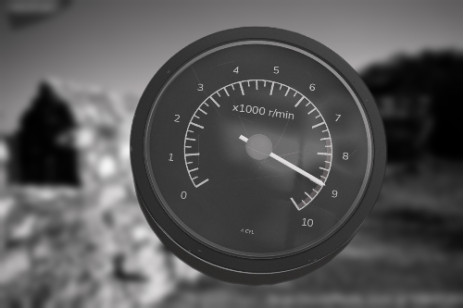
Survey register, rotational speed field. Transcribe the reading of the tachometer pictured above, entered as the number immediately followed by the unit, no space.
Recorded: 9000rpm
